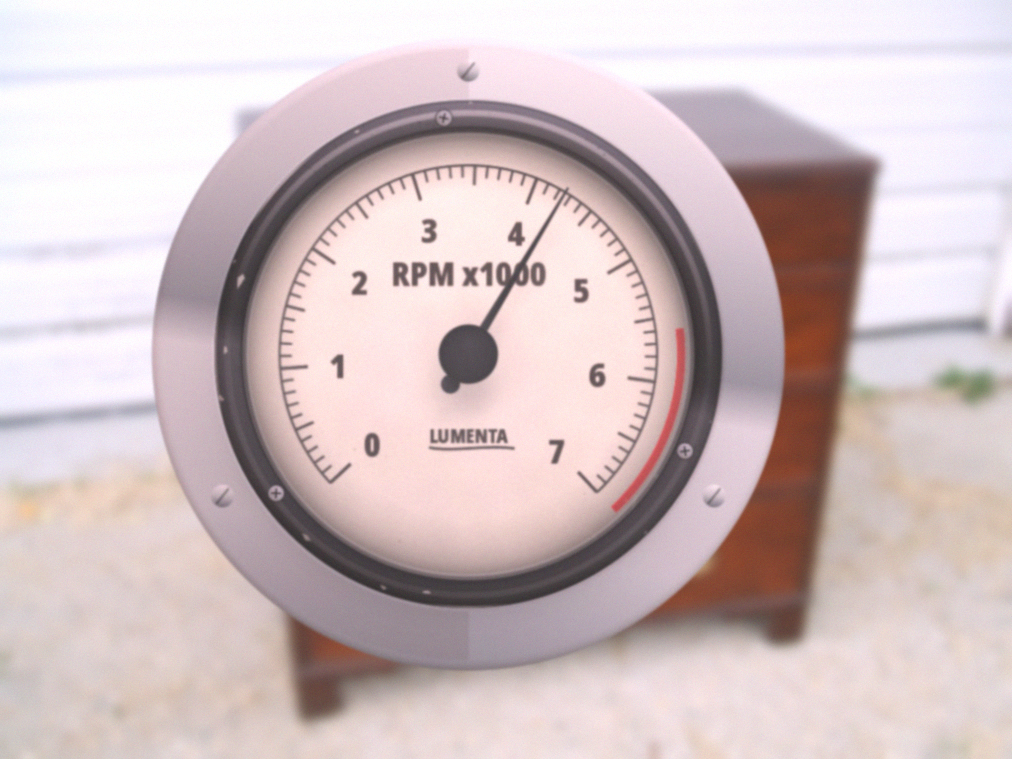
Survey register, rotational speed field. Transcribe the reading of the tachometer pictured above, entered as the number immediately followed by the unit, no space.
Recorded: 4250rpm
